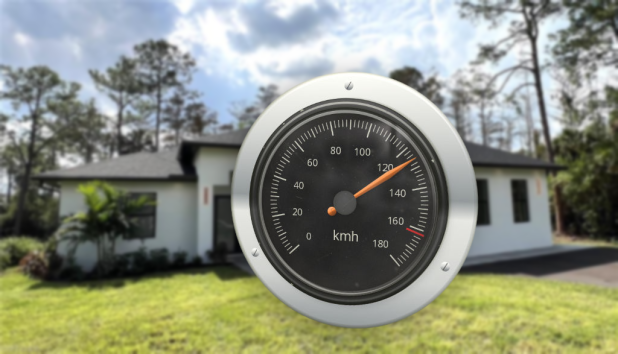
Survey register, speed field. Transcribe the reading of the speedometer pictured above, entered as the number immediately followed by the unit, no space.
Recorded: 126km/h
